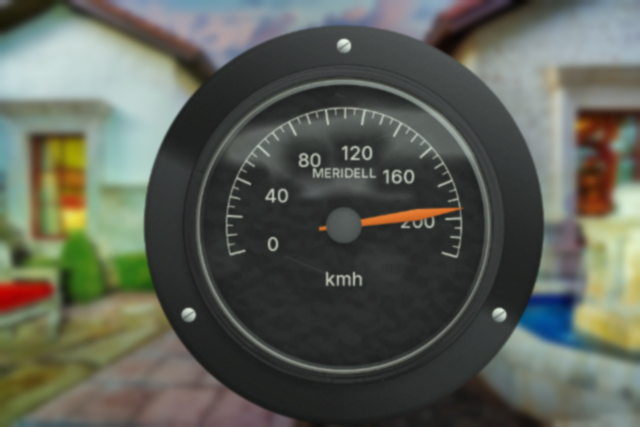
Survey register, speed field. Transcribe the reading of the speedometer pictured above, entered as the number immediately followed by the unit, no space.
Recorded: 195km/h
